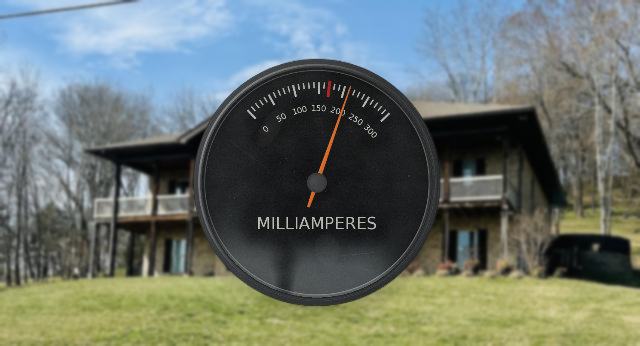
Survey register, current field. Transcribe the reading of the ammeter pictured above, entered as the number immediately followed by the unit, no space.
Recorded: 210mA
